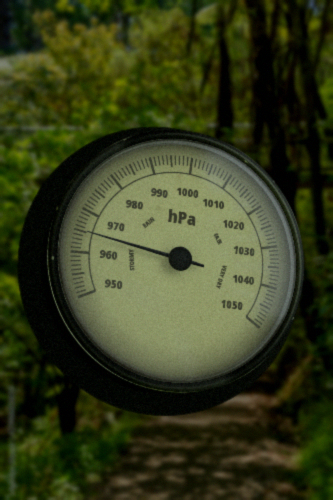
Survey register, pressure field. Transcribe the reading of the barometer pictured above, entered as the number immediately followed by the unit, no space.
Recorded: 965hPa
